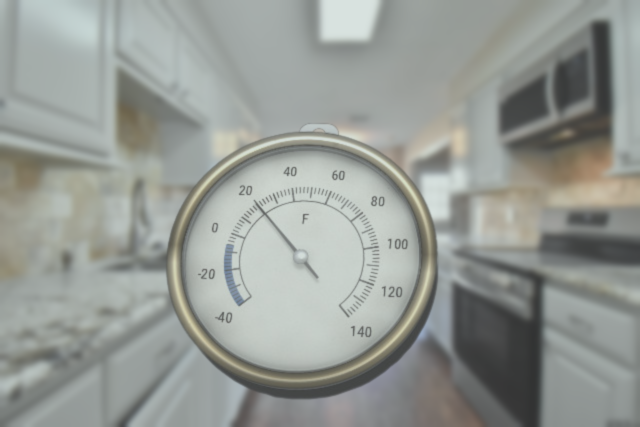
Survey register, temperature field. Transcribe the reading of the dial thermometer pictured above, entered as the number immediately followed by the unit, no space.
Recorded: 20°F
